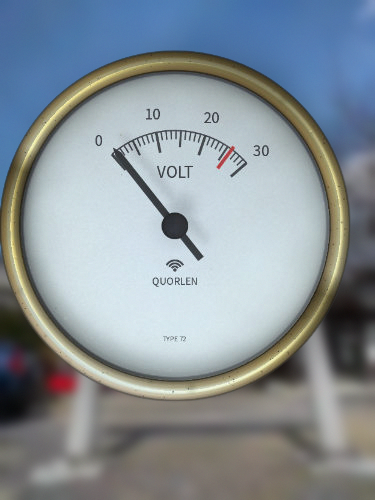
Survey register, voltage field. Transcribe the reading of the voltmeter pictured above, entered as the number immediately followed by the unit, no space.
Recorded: 1V
